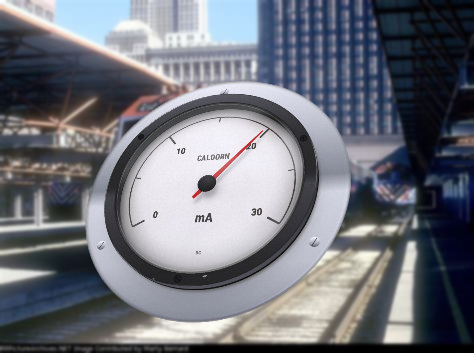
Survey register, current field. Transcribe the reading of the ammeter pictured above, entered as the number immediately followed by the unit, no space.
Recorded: 20mA
